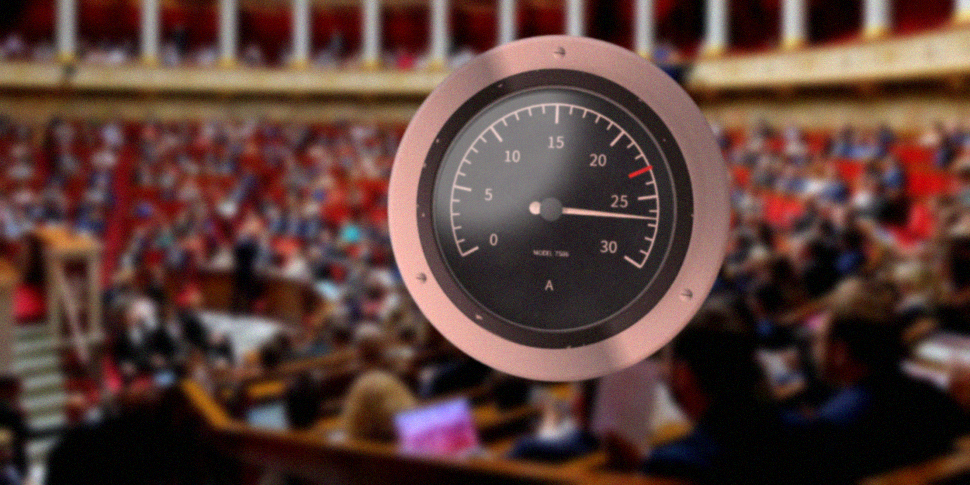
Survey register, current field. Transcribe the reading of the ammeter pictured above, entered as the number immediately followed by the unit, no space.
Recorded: 26.5A
